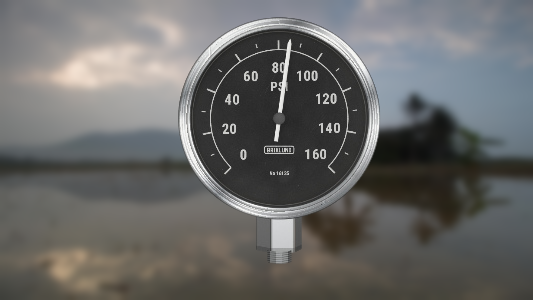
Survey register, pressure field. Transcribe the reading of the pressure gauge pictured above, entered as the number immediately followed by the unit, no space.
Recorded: 85psi
